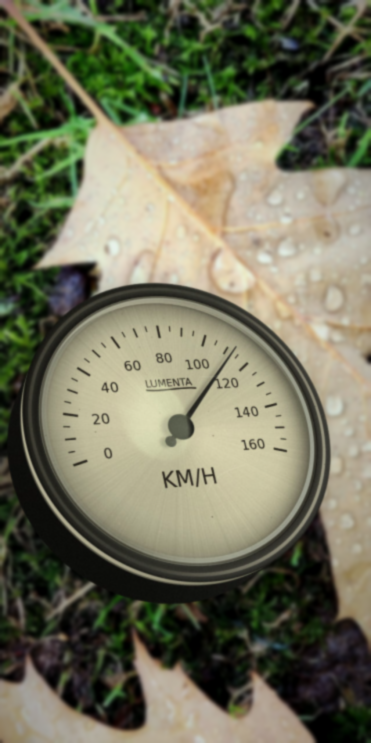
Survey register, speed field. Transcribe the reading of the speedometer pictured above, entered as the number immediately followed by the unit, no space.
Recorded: 112.5km/h
